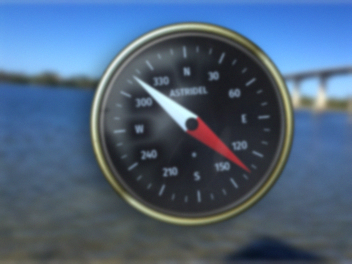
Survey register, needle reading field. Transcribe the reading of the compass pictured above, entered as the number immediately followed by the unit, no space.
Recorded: 135°
